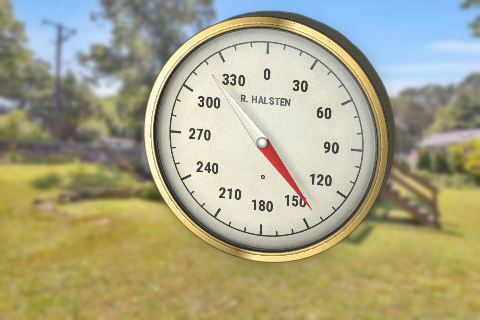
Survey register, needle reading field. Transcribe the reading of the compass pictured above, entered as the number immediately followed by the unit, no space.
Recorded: 140°
